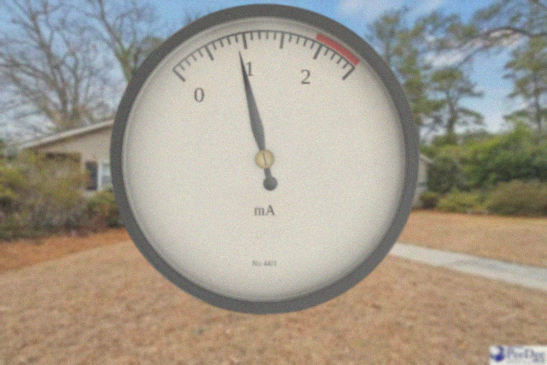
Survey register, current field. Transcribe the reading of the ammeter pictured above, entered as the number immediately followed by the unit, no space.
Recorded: 0.9mA
